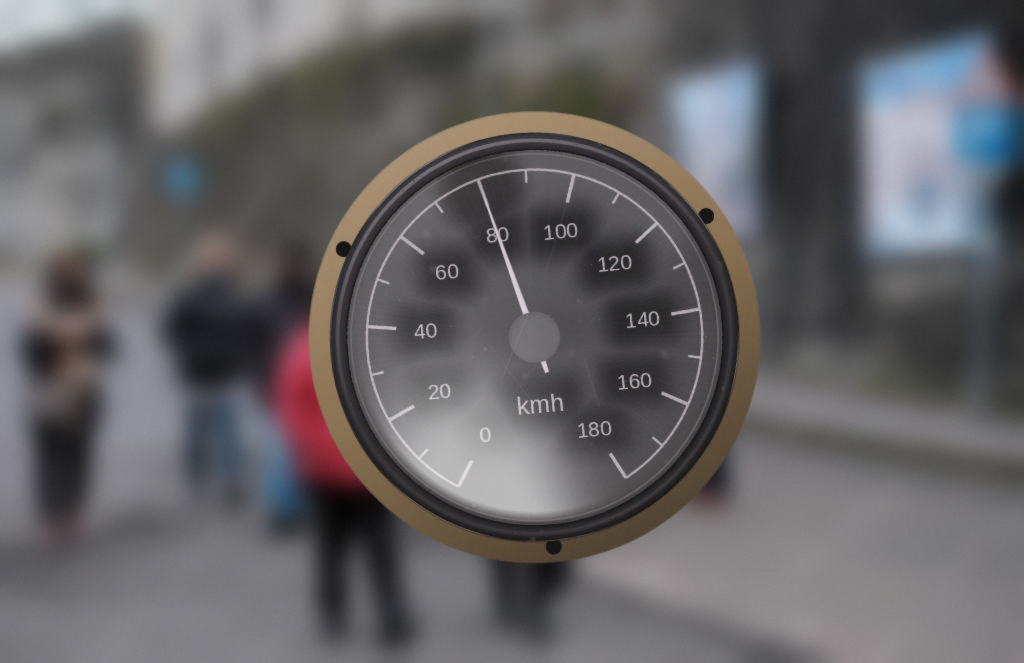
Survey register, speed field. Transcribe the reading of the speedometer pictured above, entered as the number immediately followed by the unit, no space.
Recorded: 80km/h
